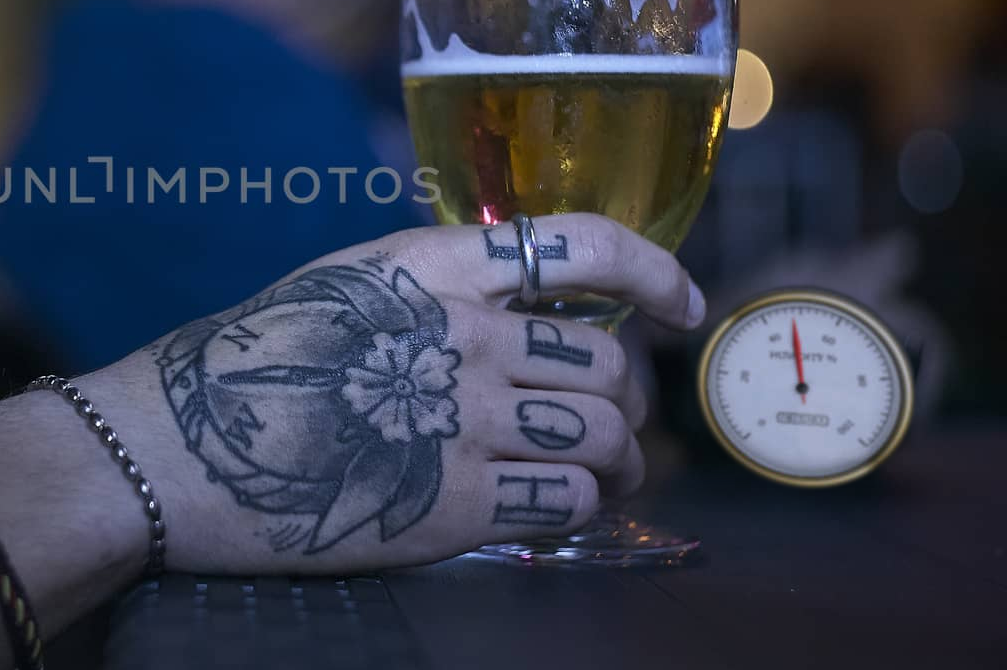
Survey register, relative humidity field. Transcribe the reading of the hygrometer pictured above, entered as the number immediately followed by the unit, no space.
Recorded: 48%
